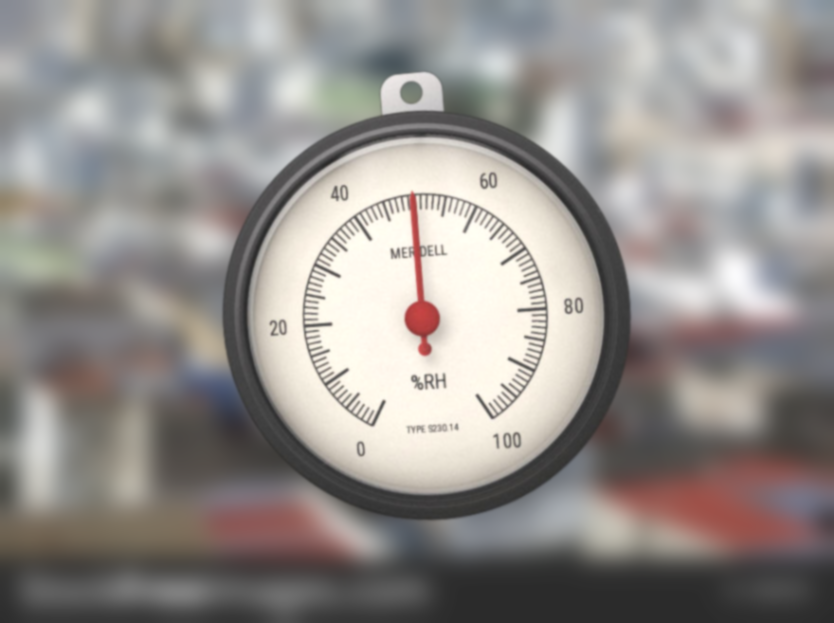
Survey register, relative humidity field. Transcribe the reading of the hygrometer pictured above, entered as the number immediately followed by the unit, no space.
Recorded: 50%
